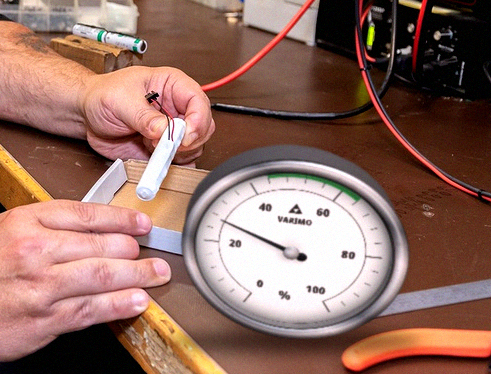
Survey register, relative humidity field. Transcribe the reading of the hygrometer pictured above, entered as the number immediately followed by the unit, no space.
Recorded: 28%
